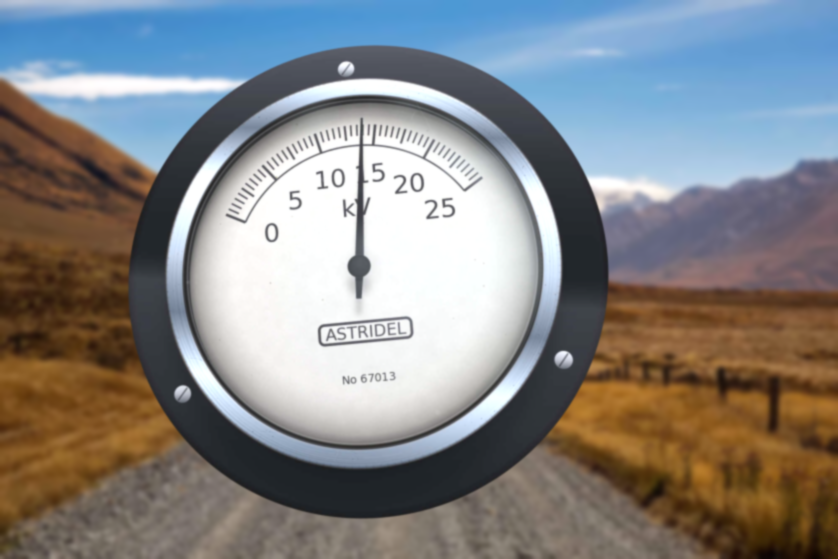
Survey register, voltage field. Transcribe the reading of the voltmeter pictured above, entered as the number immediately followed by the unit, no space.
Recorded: 14kV
